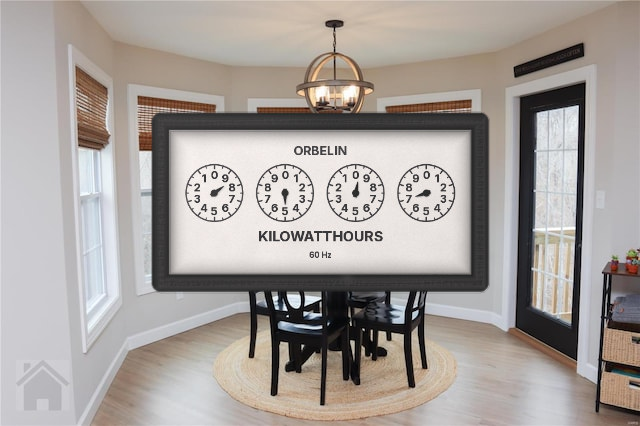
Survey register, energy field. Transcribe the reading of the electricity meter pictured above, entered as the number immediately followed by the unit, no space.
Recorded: 8497kWh
